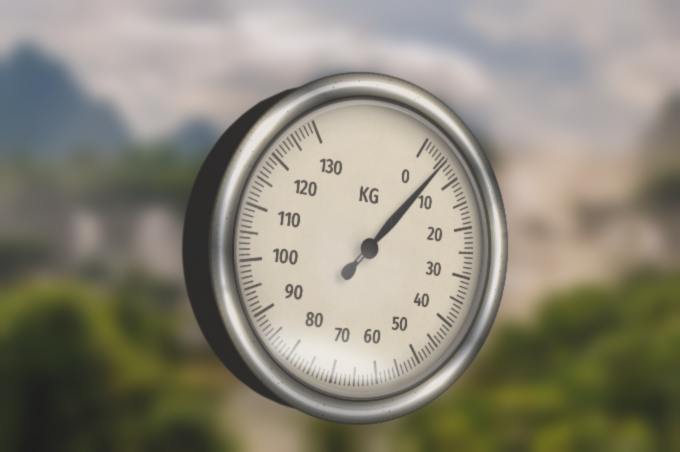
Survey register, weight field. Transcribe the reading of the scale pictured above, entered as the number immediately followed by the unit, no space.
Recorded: 5kg
